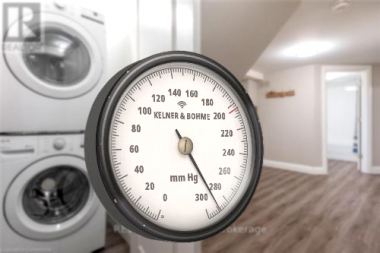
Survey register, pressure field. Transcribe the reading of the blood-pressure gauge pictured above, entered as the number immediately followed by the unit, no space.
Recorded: 290mmHg
